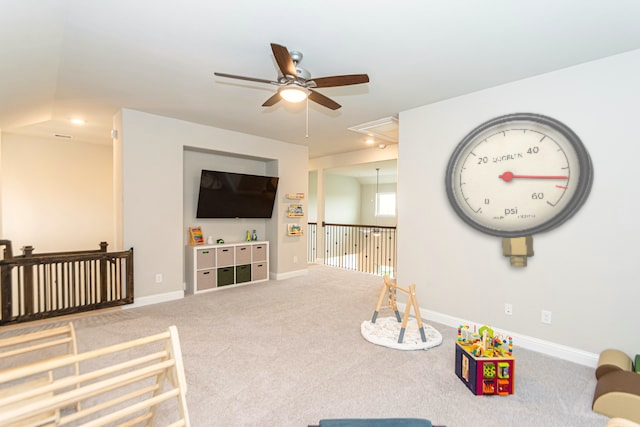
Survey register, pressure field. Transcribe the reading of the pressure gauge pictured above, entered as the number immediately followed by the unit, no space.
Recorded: 52.5psi
